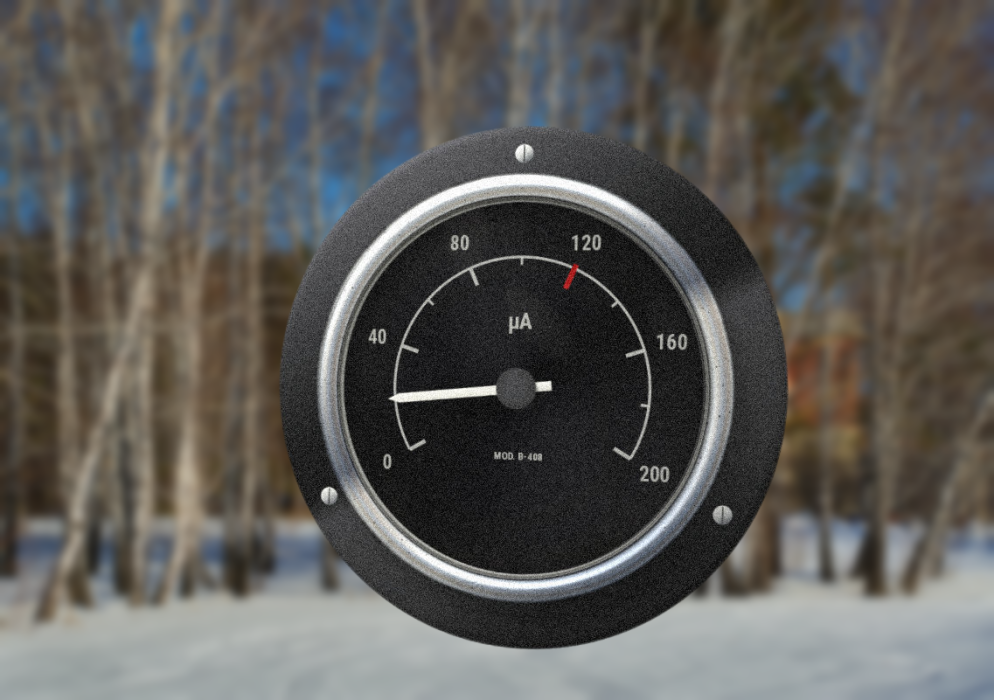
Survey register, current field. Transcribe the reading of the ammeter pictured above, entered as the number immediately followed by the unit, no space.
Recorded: 20µA
